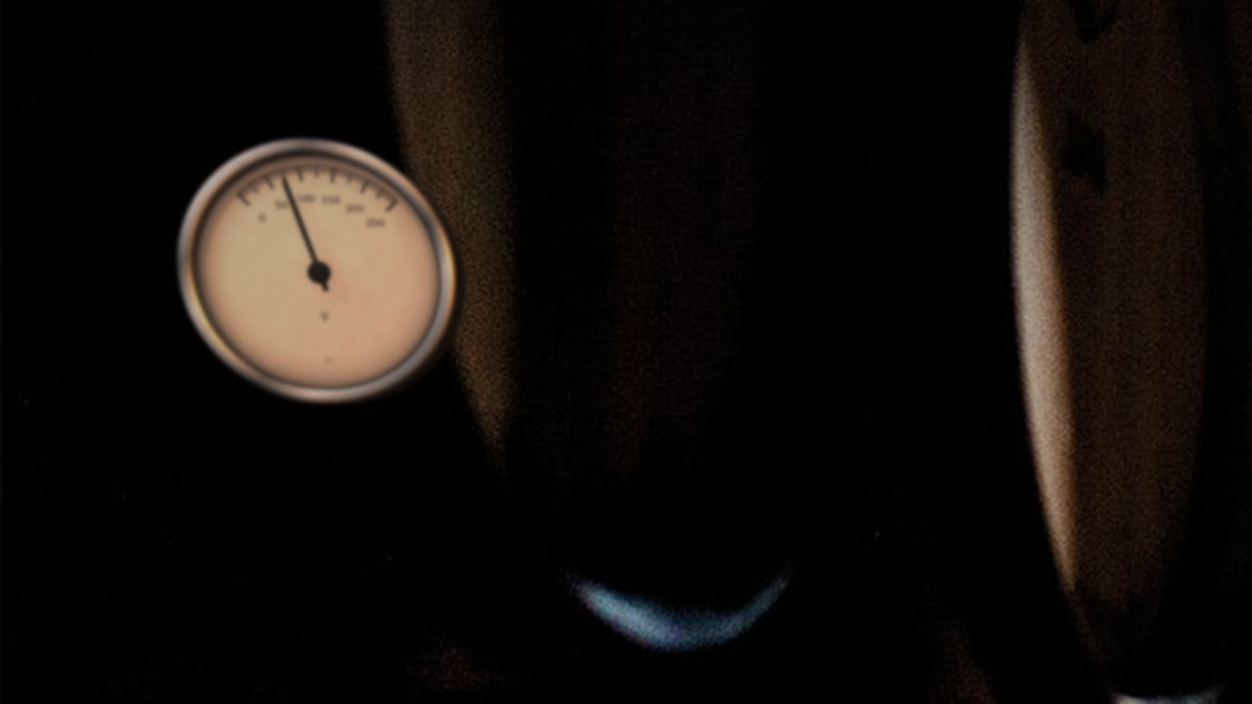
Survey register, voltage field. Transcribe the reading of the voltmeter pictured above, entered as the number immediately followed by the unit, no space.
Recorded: 75V
